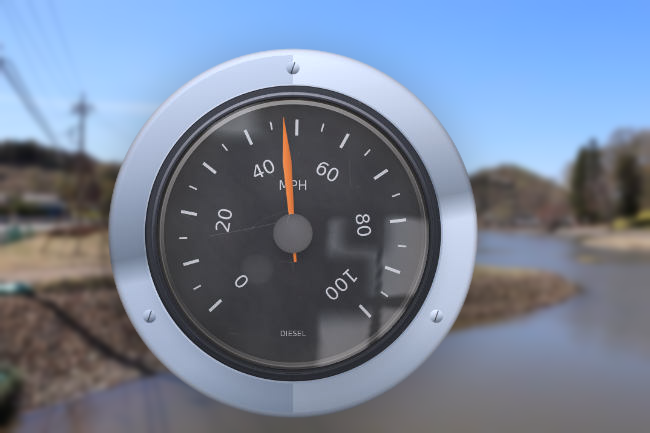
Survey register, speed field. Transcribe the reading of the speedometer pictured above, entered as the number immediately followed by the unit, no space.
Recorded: 47.5mph
